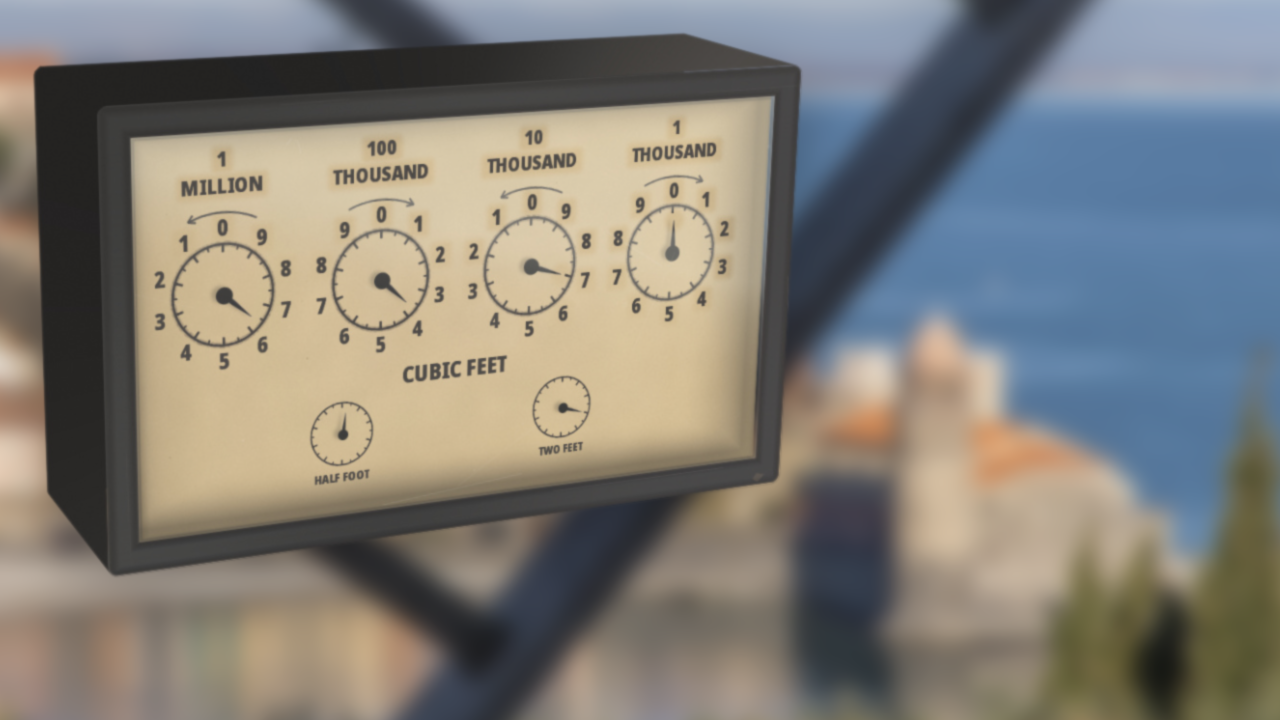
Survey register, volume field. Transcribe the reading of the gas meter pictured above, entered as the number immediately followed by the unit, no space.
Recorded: 637000ft³
